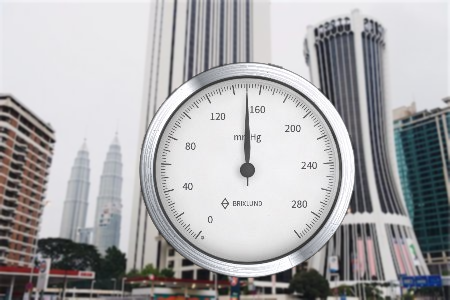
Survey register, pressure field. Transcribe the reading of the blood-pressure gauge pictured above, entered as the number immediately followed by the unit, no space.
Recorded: 150mmHg
